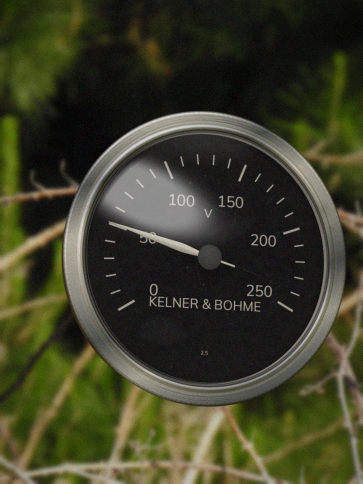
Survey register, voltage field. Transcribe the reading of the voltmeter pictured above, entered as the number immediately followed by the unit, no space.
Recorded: 50V
